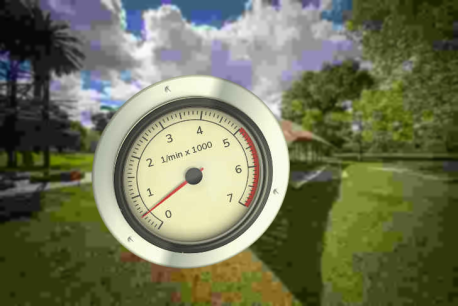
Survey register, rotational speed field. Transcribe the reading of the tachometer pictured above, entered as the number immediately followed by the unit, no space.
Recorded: 500rpm
